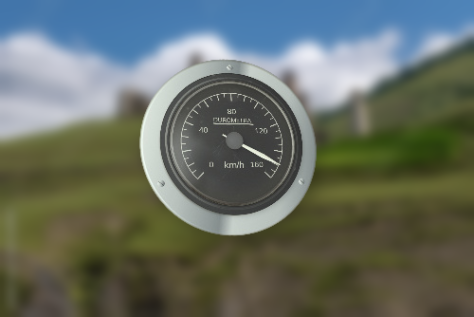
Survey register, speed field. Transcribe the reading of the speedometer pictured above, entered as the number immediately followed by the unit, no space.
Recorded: 150km/h
